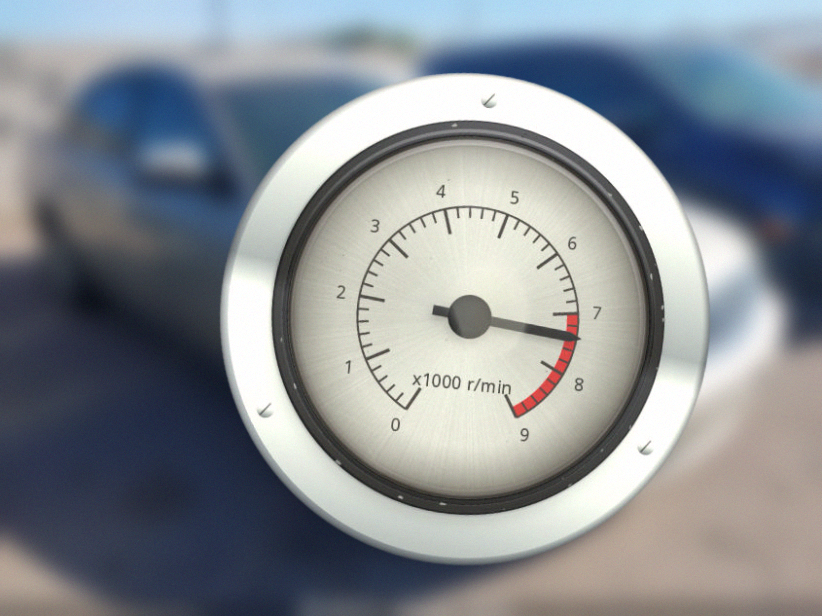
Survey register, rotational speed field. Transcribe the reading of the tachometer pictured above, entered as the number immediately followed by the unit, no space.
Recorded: 7400rpm
